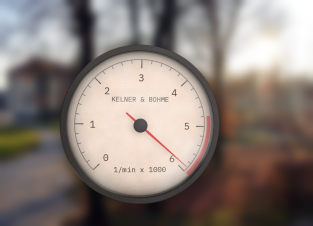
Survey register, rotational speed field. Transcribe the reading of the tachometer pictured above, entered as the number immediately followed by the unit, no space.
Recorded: 5900rpm
